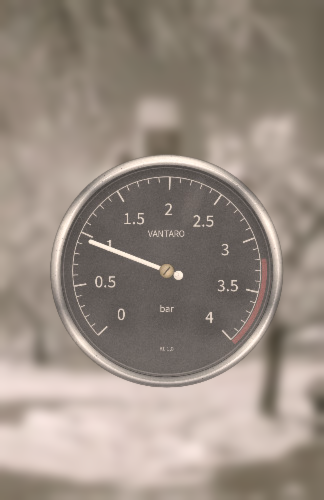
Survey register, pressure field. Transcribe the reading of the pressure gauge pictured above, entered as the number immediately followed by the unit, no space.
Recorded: 0.95bar
